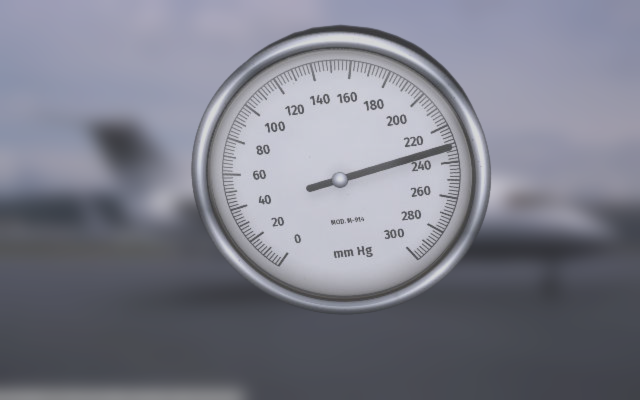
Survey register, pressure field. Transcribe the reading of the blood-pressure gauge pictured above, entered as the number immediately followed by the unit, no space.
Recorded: 230mmHg
